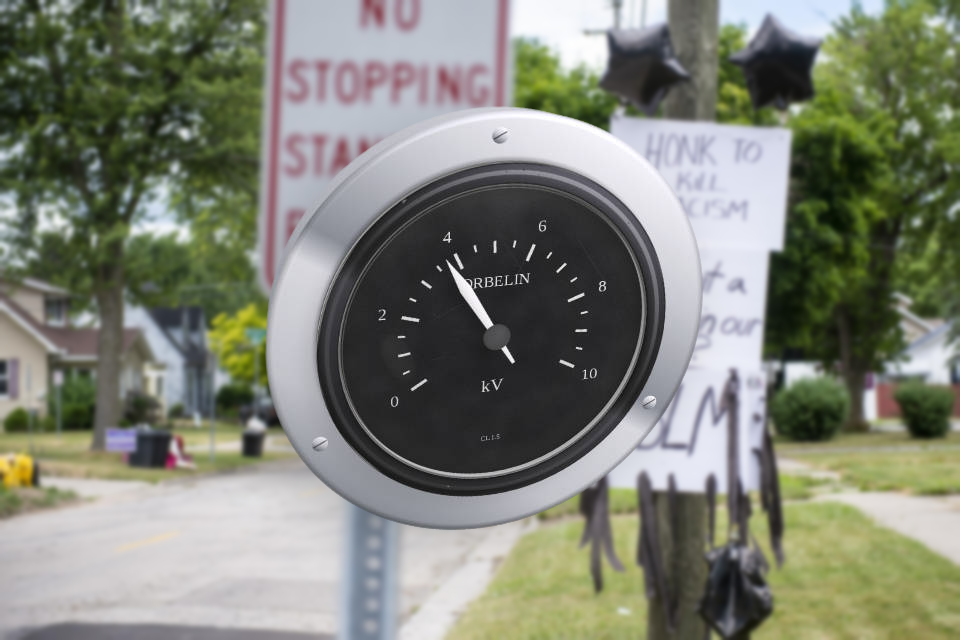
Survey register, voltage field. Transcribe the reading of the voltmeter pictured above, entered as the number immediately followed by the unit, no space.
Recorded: 3.75kV
